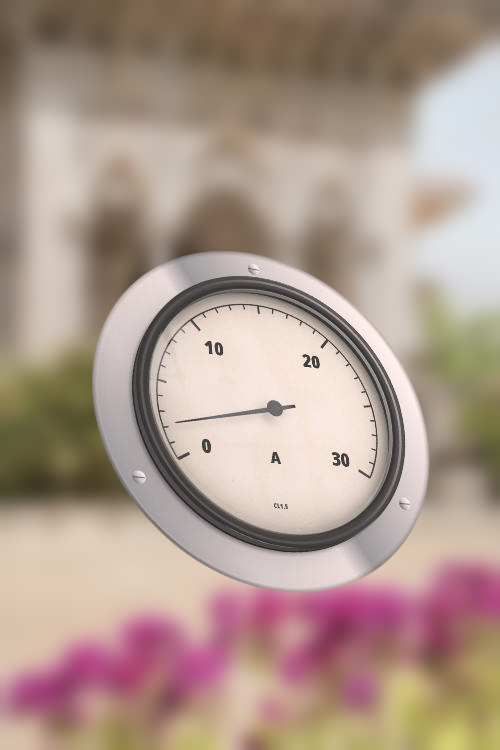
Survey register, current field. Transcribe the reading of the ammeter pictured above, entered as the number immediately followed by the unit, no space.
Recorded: 2A
